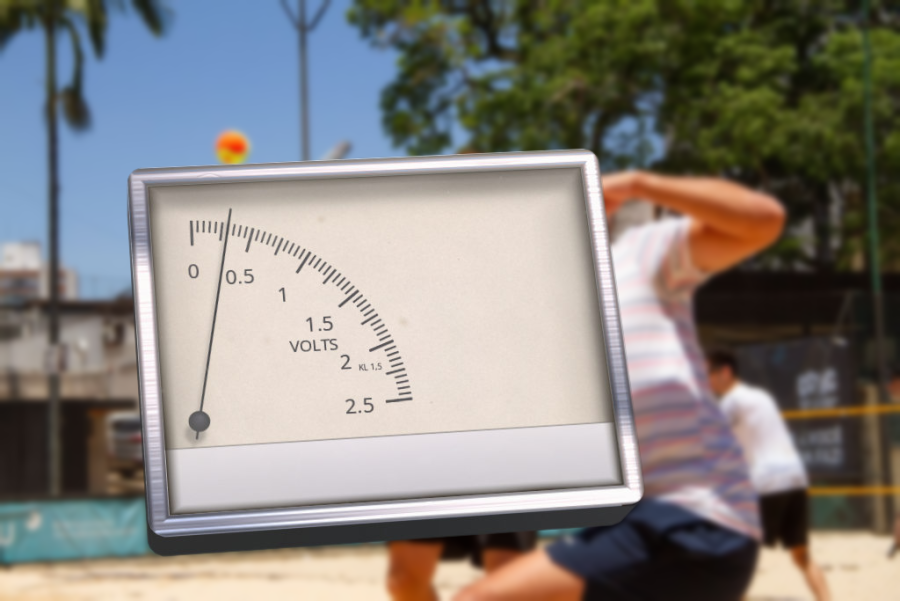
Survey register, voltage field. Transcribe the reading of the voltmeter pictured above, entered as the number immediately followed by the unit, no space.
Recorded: 0.3V
